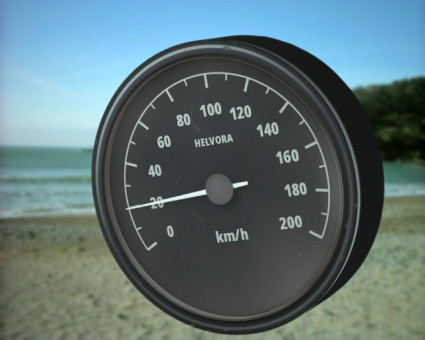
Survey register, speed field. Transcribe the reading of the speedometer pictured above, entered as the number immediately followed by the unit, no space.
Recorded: 20km/h
